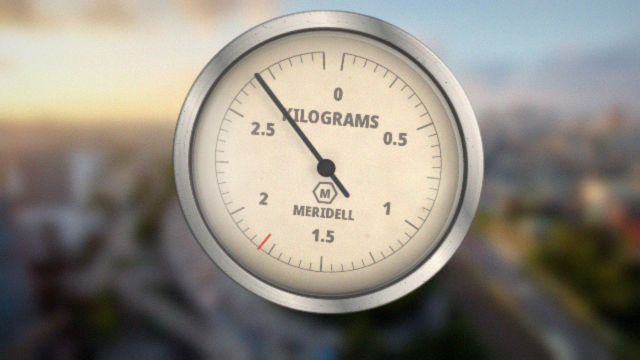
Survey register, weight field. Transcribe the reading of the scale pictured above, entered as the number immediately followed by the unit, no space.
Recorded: 2.7kg
